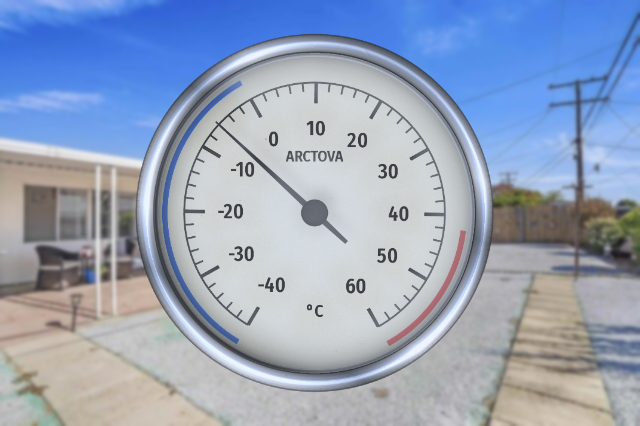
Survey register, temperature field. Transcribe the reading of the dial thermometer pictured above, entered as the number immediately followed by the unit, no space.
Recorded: -6°C
